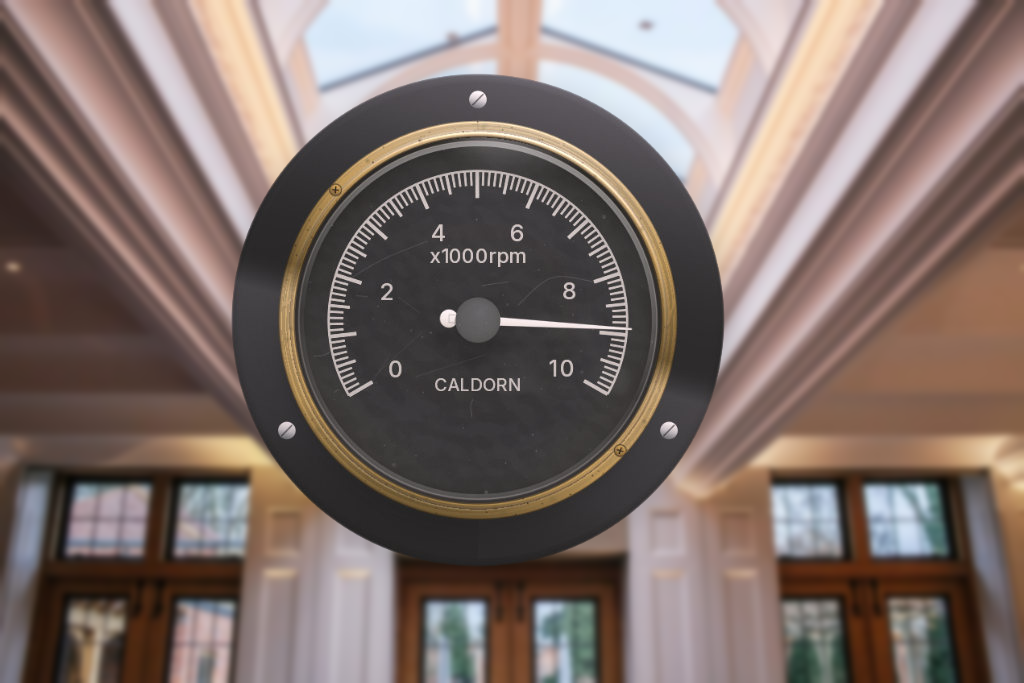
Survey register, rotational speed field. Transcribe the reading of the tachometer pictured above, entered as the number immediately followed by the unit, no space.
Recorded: 8900rpm
